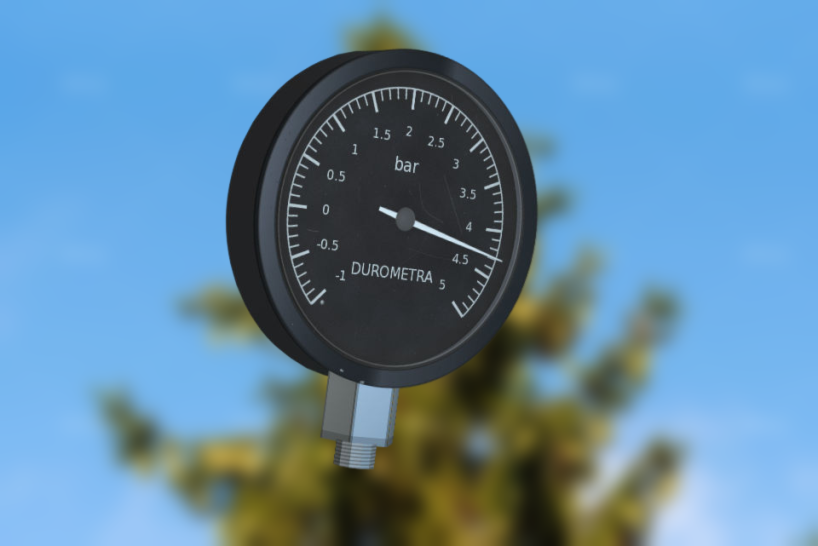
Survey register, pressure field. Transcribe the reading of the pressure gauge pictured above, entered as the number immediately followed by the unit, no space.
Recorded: 4.3bar
